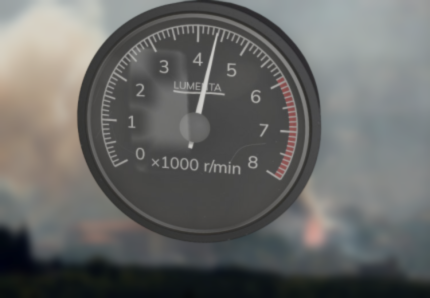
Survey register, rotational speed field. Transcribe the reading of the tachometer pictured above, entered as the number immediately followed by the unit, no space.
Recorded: 4400rpm
